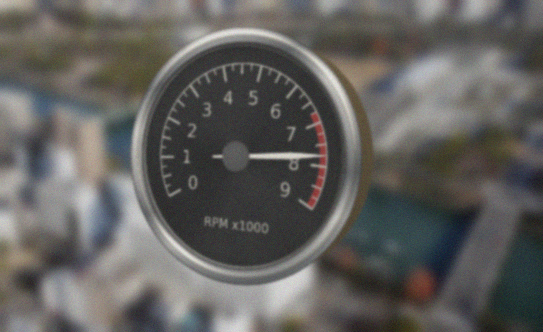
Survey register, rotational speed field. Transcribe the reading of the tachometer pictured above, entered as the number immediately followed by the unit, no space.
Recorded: 7750rpm
